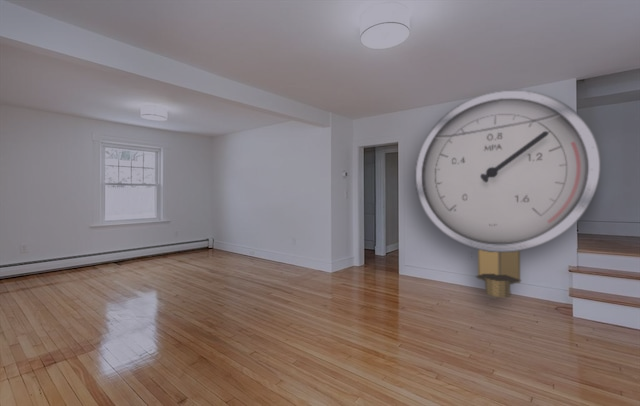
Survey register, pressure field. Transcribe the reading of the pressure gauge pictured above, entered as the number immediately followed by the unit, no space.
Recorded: 1.1MPa
